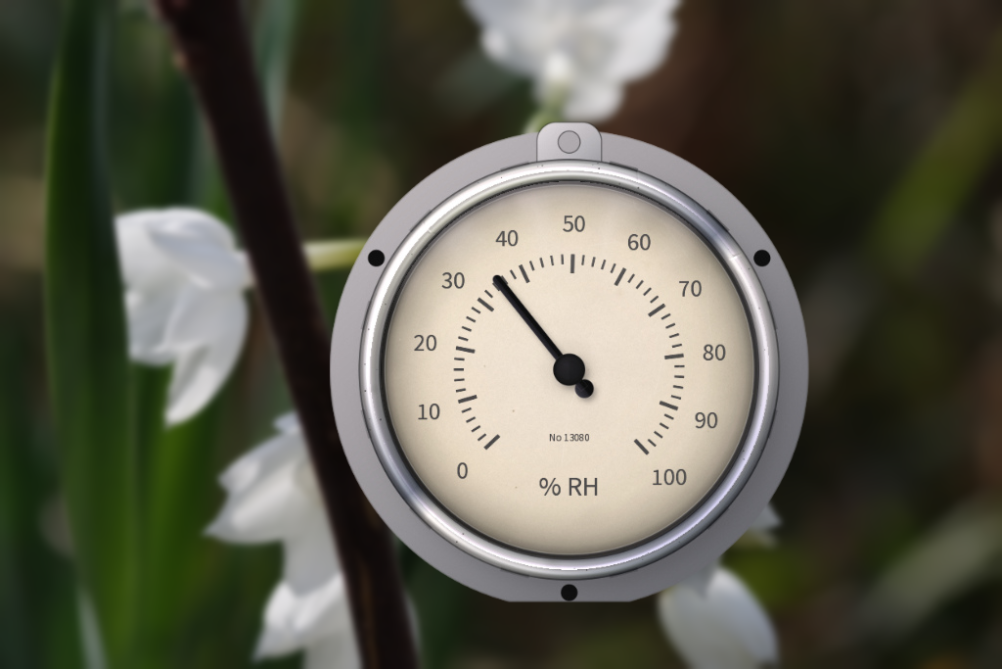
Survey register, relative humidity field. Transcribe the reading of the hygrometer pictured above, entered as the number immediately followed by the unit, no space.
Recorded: 35%
